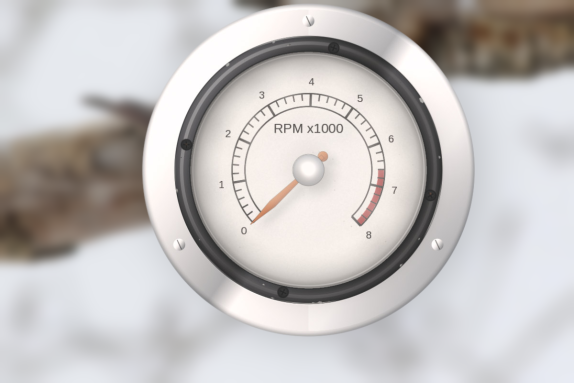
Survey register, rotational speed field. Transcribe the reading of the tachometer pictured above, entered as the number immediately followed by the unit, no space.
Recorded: 0rpm
